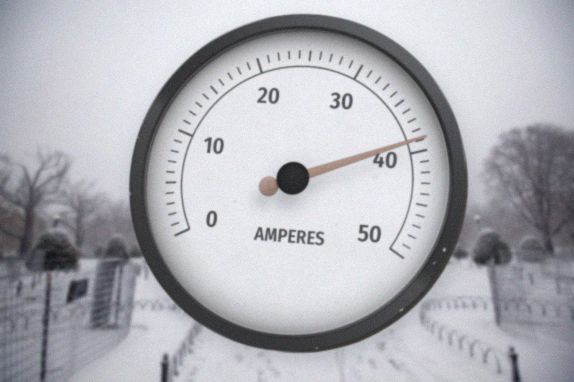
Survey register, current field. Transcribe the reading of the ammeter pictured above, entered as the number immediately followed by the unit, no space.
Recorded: 39A
